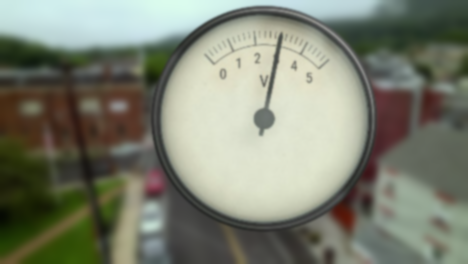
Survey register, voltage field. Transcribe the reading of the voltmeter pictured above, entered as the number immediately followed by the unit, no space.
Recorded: 3V
